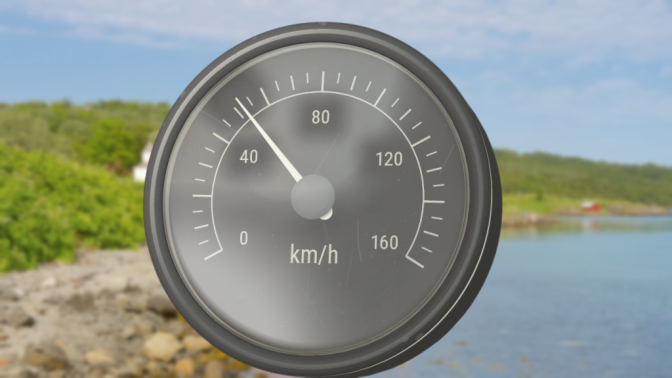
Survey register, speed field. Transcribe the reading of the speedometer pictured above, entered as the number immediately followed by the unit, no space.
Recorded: 52.5km/h
